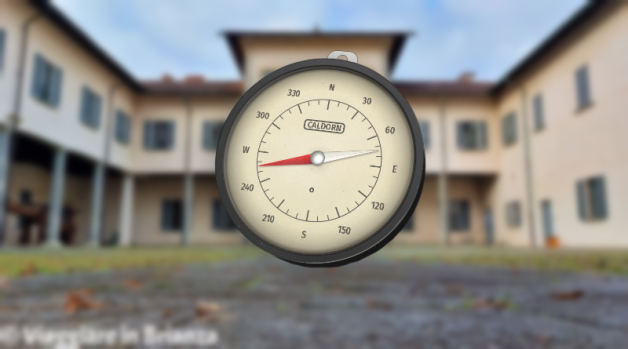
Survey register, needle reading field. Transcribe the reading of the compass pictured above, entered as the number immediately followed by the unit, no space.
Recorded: 255°
